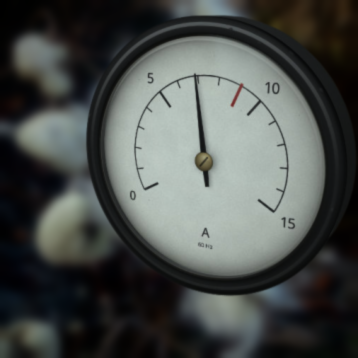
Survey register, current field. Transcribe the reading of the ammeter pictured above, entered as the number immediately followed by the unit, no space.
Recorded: 7A
